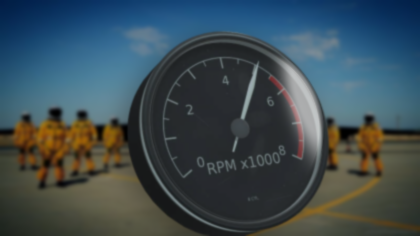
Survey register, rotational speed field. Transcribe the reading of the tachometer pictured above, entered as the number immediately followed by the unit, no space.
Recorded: 5000rpm
